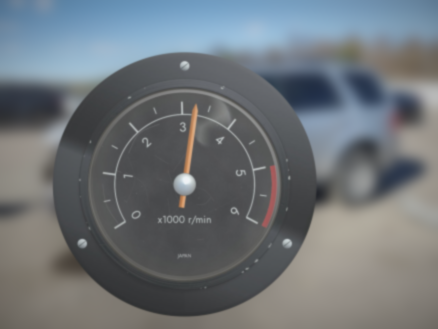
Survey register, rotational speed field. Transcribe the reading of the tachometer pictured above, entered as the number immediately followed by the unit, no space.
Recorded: 3250rpm
